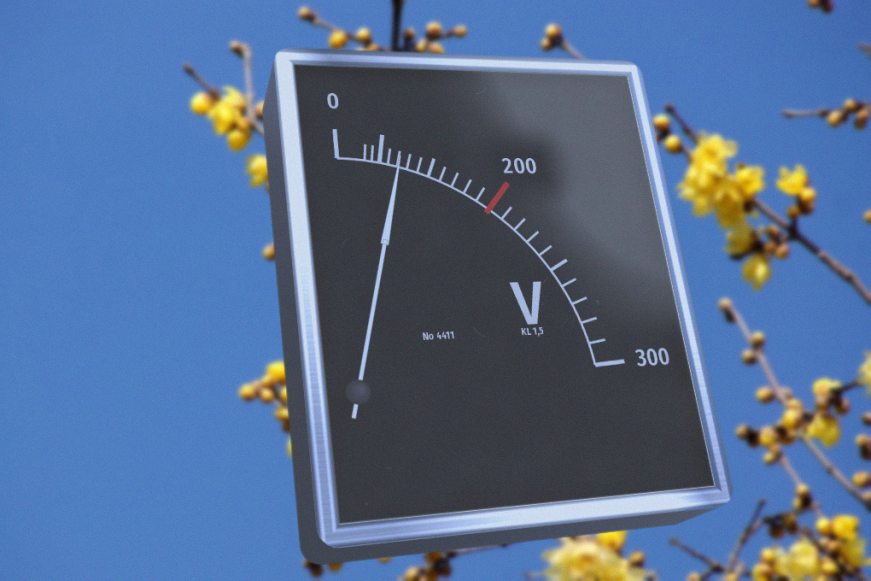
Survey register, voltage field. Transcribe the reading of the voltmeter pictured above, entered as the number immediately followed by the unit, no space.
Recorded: 120V
